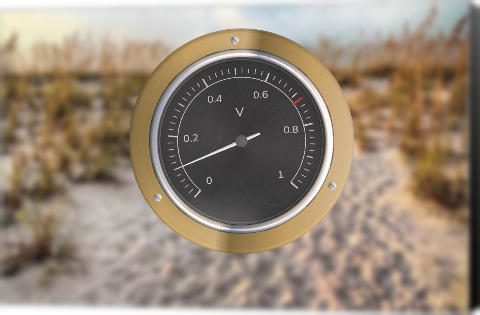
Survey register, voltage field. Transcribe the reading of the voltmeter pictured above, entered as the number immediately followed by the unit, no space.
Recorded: 0.1V
